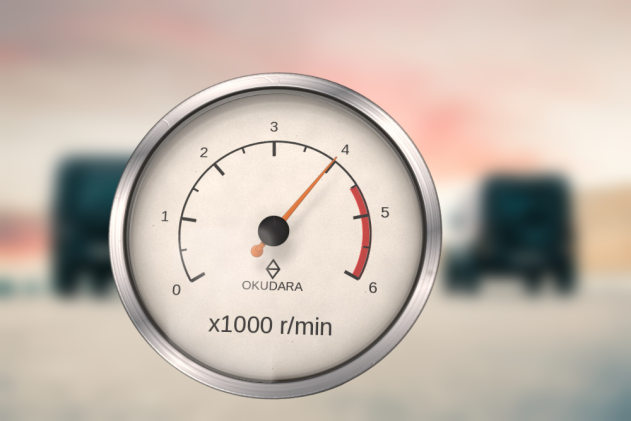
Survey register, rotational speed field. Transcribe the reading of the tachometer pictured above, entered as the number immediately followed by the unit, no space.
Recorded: 4000rpm
